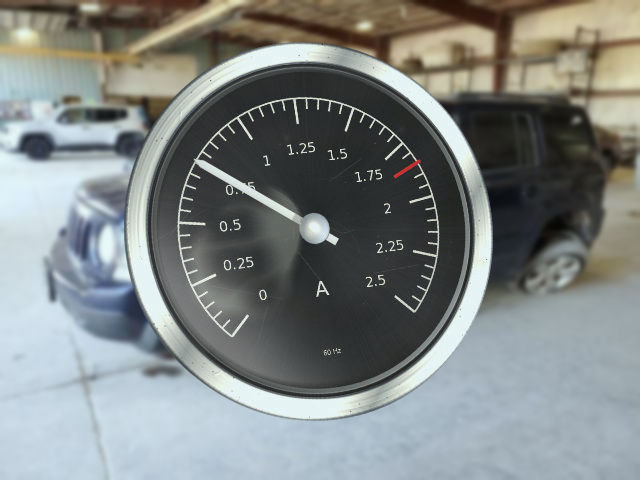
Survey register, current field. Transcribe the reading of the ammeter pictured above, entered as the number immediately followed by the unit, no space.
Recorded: 0.75A
